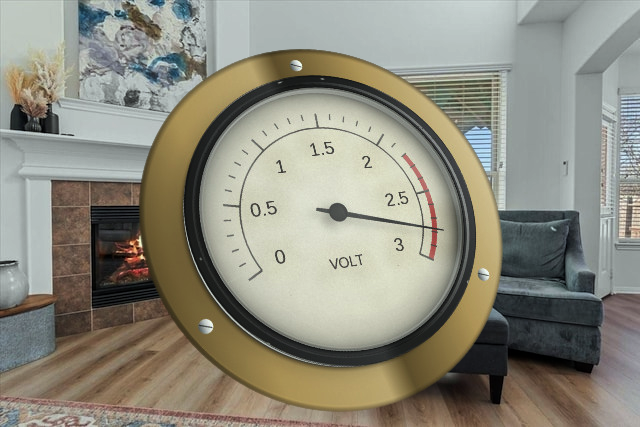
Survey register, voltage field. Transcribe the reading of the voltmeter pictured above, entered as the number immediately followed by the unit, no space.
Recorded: 2.8V
